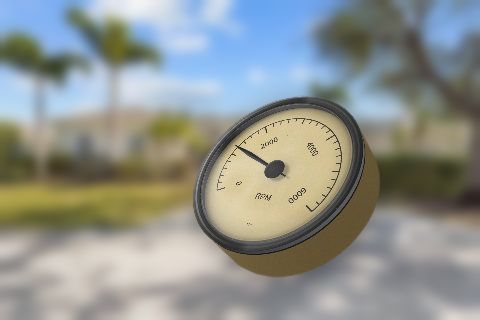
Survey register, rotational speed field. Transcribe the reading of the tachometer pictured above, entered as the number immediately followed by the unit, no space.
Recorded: 1200rpm
